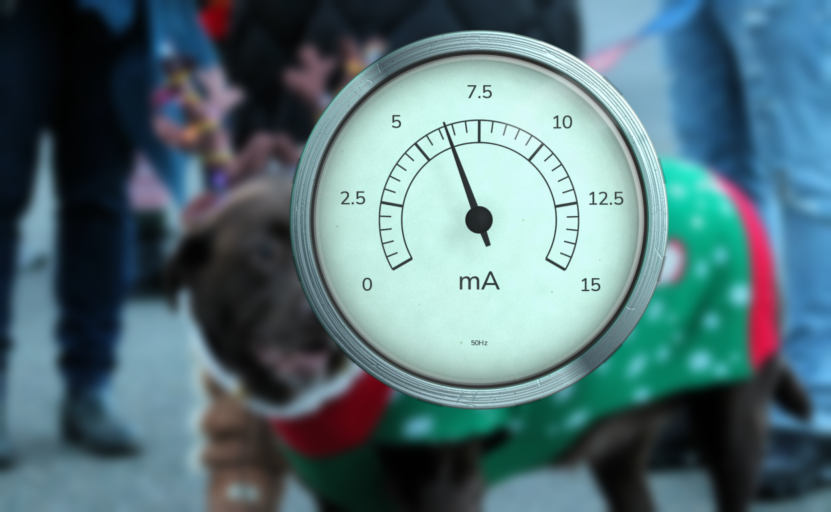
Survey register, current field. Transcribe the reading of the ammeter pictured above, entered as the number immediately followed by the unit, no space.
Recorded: 6.25mA
